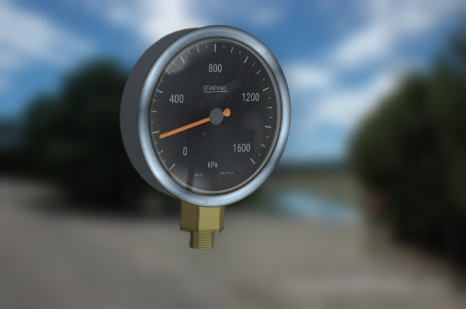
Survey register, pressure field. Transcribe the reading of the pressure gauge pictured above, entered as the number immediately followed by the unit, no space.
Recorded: 175kPa
